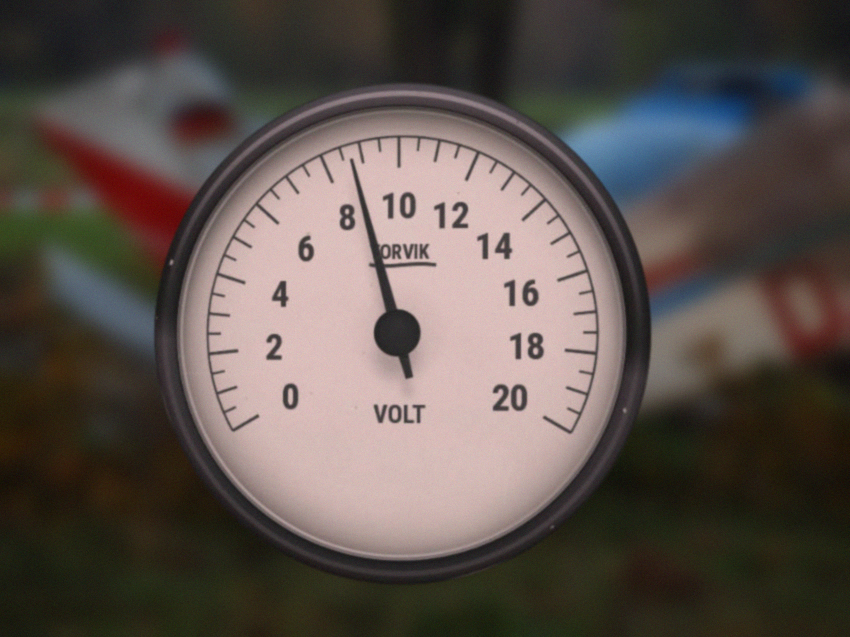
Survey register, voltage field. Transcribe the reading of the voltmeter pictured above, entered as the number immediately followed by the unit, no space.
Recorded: 8.75V
